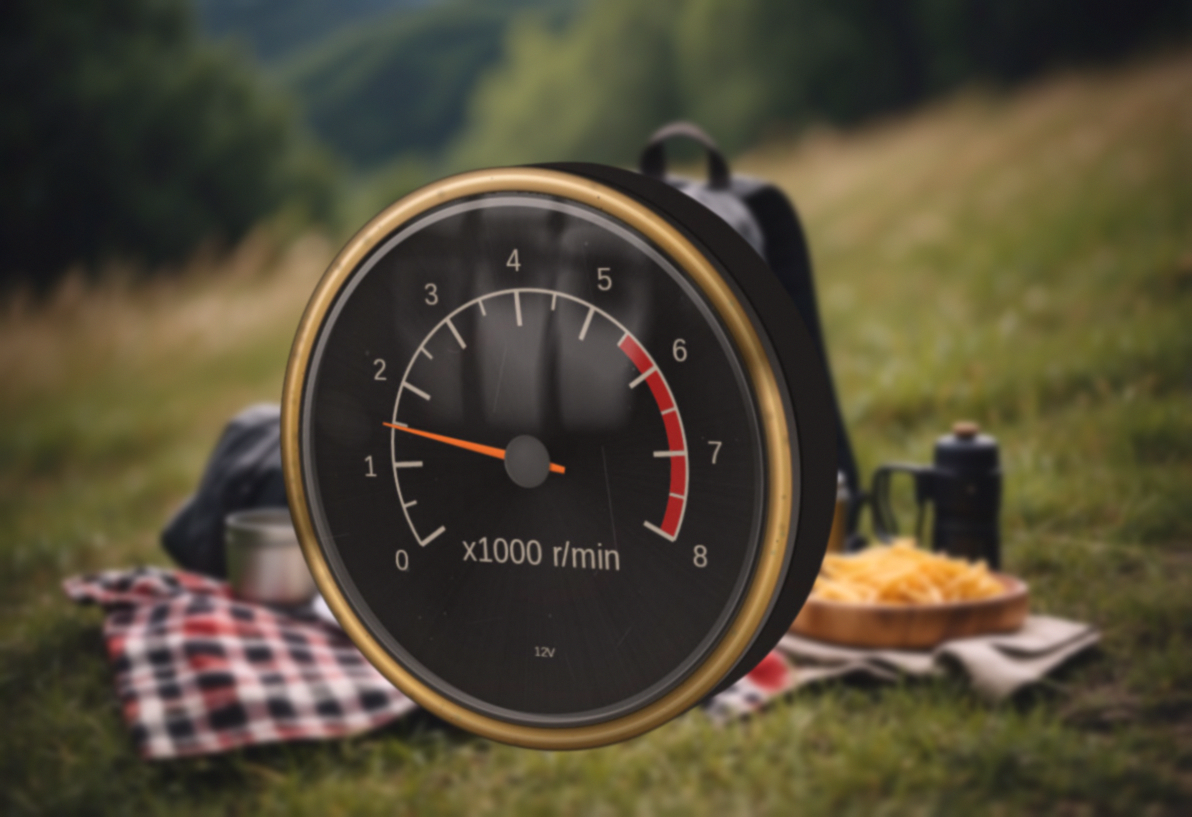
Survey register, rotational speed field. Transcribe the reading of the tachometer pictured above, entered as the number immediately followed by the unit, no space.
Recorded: 1500rpm
